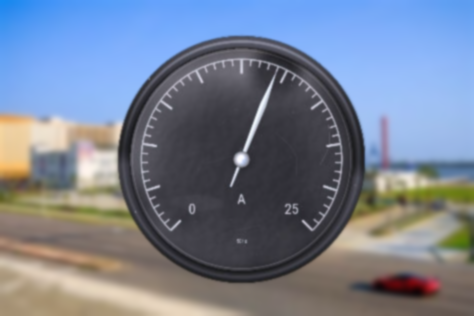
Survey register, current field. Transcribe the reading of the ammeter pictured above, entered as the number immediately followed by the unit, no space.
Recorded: 14.5A
